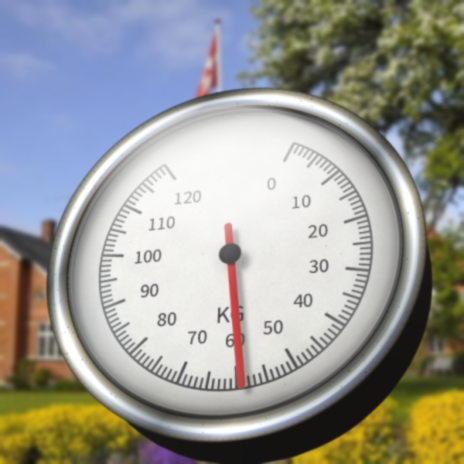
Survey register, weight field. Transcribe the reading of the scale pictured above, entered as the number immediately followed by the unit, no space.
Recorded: 59kg
